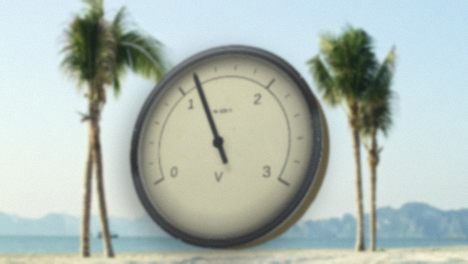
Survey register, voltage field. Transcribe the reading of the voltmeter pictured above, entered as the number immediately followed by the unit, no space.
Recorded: 1.2V
